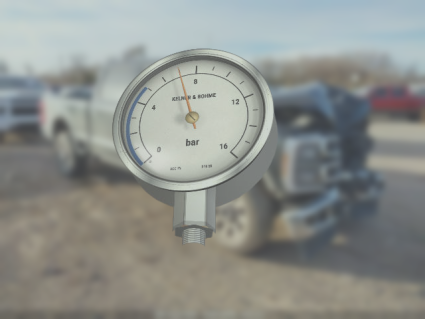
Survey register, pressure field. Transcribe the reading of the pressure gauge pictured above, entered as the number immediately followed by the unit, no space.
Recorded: 7bar
